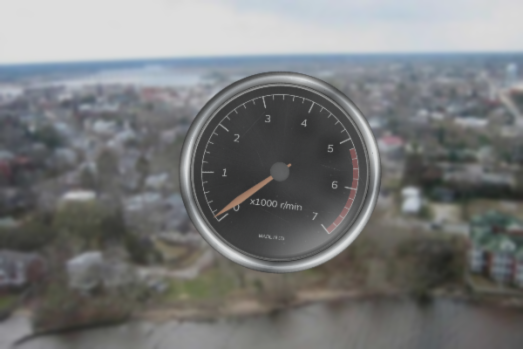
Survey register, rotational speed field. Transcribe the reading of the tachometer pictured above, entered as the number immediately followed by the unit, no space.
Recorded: 100rpm
